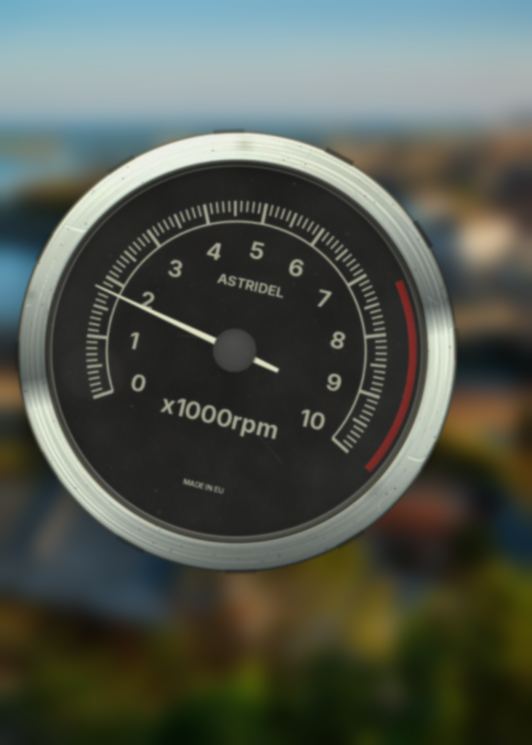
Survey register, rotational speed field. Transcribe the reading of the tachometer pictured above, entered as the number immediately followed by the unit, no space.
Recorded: 1800rpm
